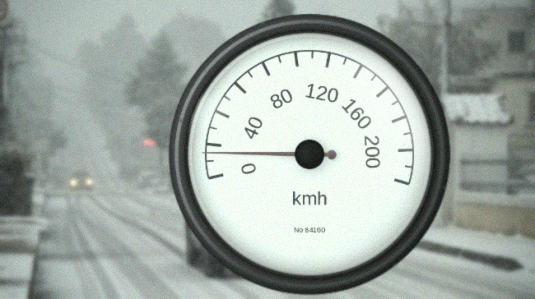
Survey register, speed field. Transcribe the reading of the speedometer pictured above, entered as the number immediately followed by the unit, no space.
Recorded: 15km/h
